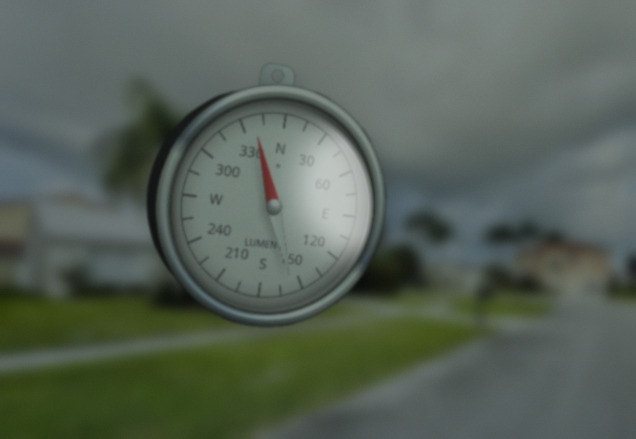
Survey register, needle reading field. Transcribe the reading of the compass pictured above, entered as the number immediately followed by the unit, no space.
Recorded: 337.5°
